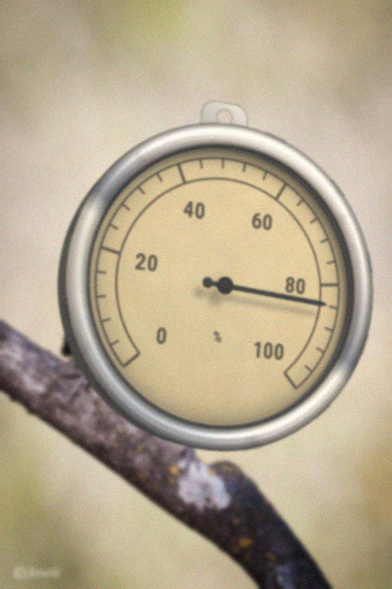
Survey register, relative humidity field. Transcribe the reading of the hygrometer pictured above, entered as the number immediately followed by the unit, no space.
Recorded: 84%
